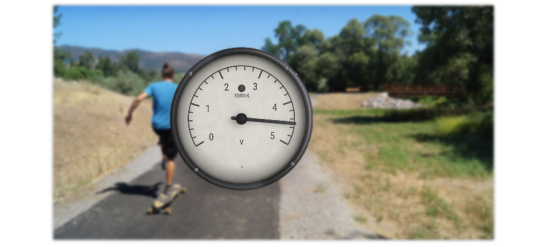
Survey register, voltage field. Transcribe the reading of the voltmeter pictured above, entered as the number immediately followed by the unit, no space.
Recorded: 4.5V
